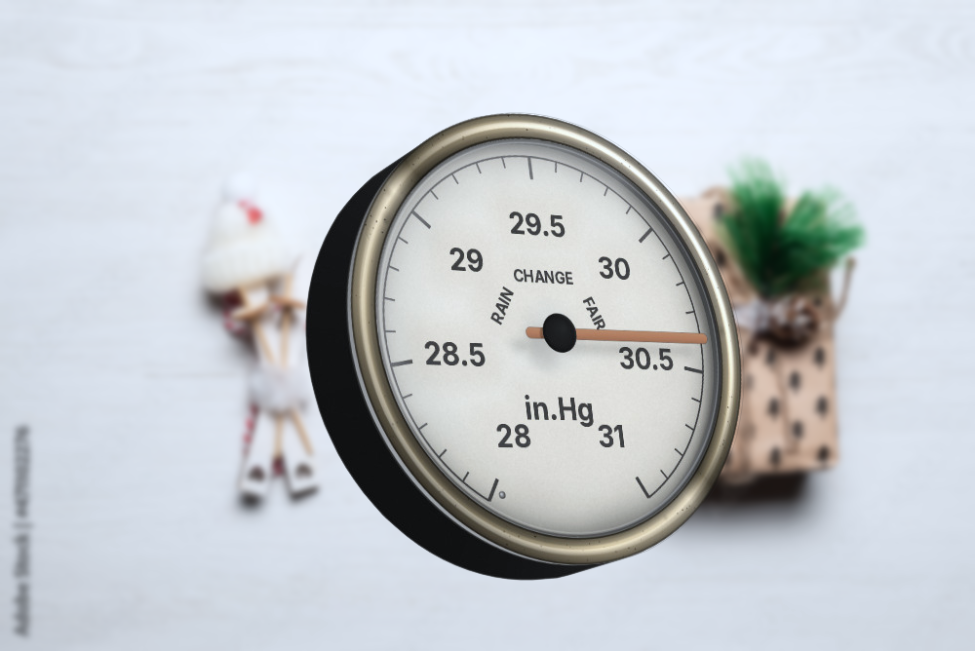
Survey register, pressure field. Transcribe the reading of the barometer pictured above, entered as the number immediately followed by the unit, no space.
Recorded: 30.4inHg
